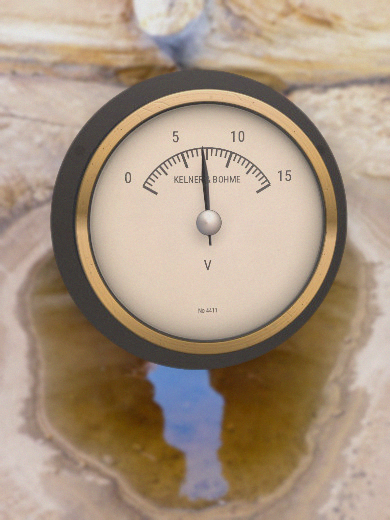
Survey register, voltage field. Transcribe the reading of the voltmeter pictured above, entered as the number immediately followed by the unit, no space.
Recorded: 7V
